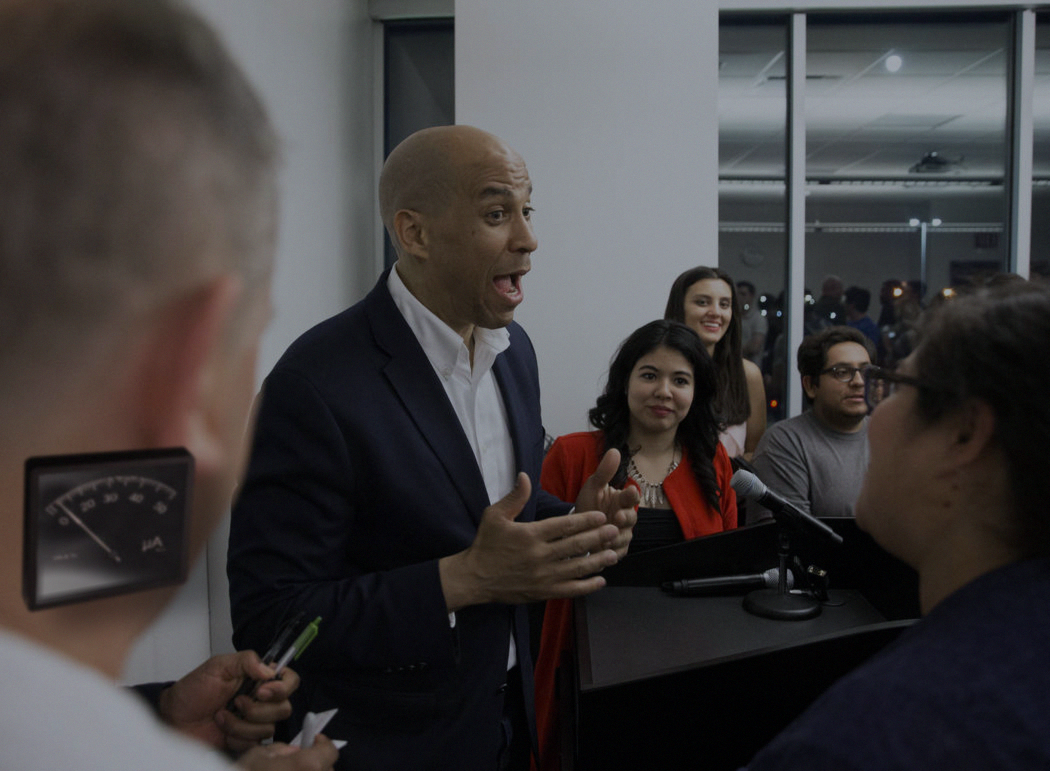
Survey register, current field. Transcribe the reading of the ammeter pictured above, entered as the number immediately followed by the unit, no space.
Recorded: 10µA
